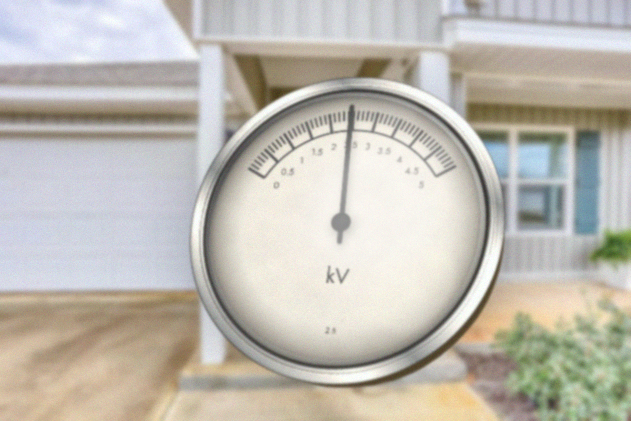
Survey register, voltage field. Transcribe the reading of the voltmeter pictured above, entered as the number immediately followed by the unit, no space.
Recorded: 2.5kV
